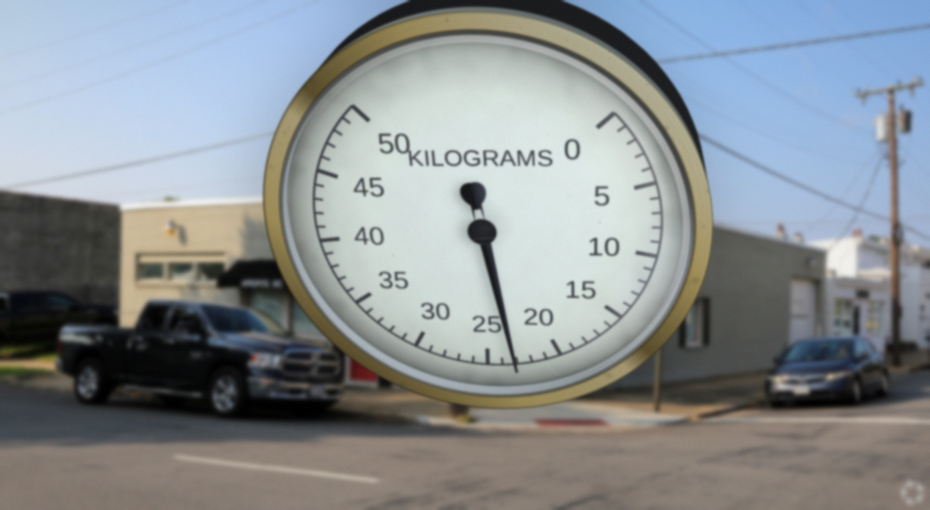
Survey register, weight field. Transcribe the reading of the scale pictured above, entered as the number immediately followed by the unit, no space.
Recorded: 23kg
